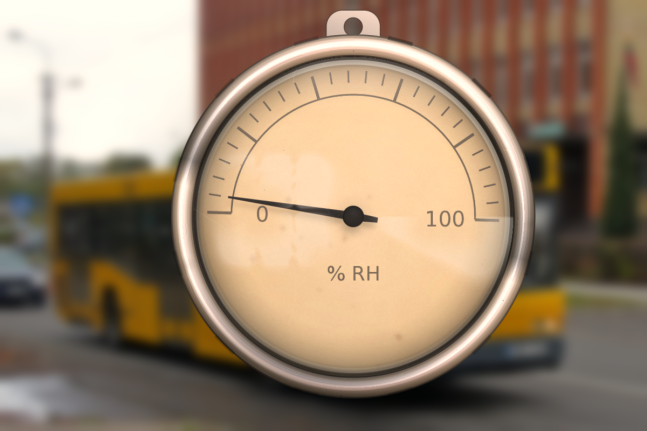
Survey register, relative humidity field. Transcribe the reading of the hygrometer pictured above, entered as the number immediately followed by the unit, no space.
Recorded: 4%
